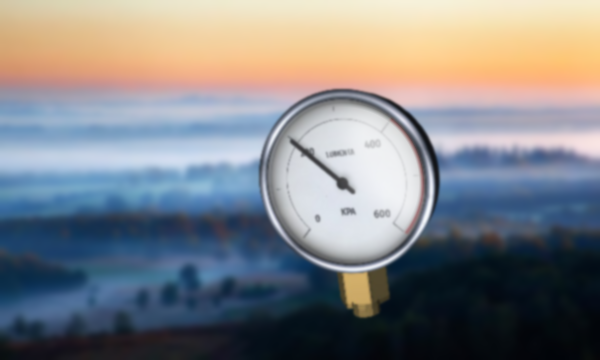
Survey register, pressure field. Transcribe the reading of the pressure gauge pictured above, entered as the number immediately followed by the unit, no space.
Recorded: 200kPa
